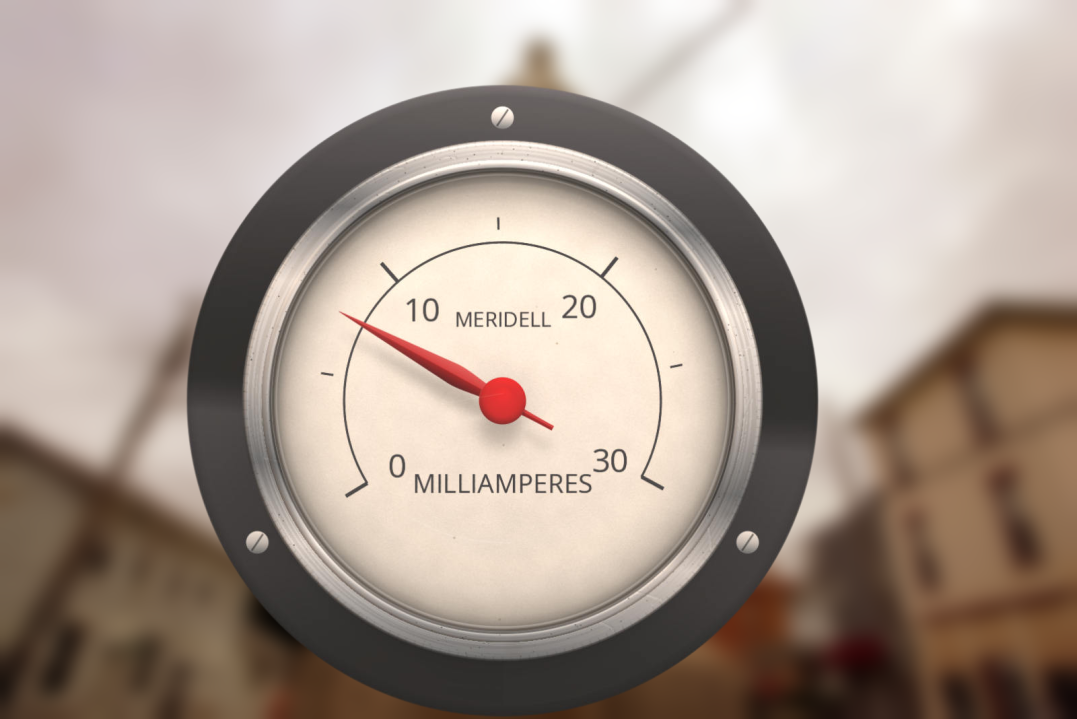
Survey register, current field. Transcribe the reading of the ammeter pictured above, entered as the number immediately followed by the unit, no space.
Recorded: 7.5mA
